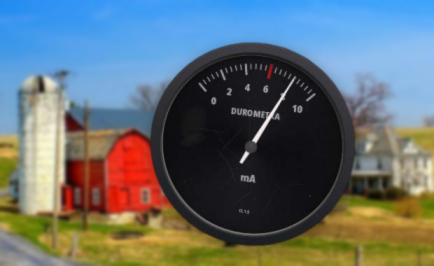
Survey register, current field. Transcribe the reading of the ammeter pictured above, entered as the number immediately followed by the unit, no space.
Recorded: 8mA
